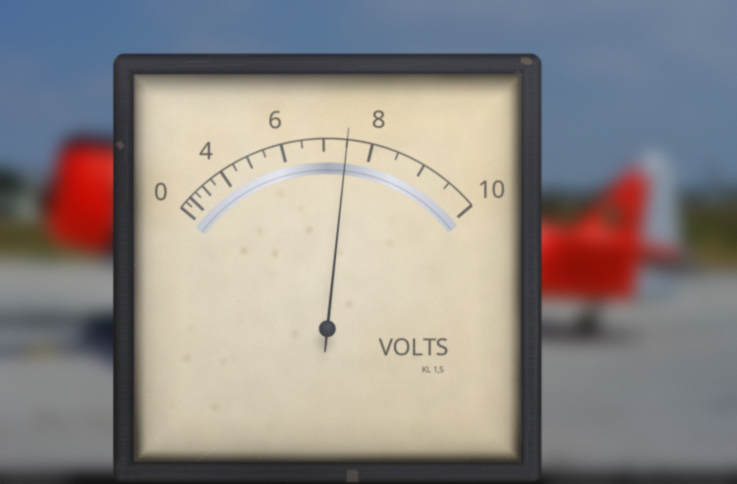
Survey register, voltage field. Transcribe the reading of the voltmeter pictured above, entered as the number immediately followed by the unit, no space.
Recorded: 7.5V
